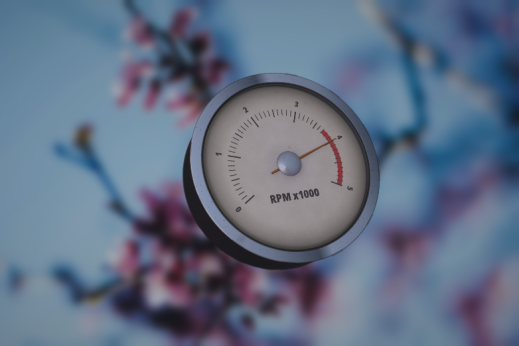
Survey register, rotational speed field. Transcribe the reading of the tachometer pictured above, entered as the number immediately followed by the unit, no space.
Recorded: 4000rpm
